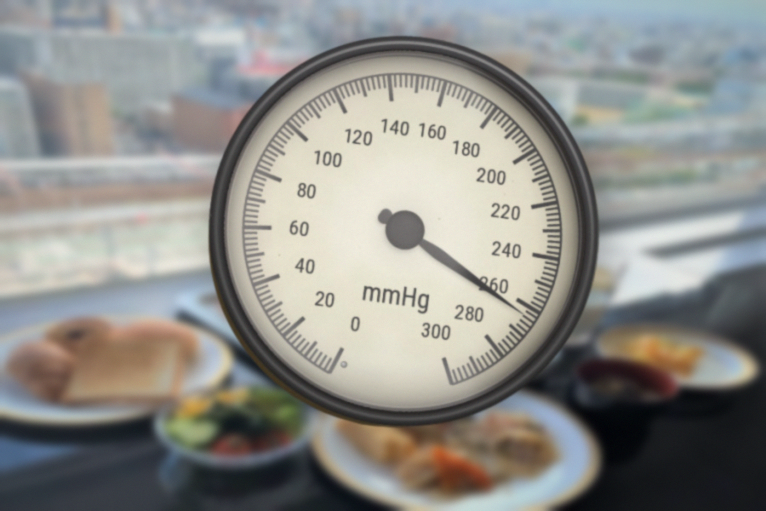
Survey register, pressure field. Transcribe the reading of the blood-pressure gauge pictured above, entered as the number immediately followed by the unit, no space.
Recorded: 264mmHg
